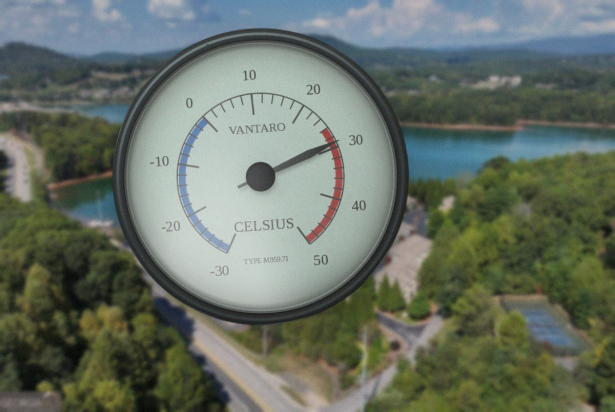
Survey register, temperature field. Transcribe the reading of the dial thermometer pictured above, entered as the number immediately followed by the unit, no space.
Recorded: 29°C
